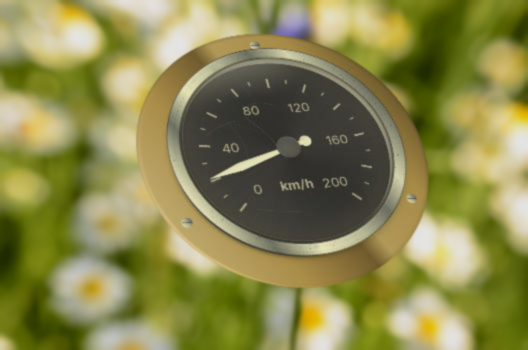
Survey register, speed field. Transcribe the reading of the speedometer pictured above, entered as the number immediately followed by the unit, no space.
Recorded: 20km/h
